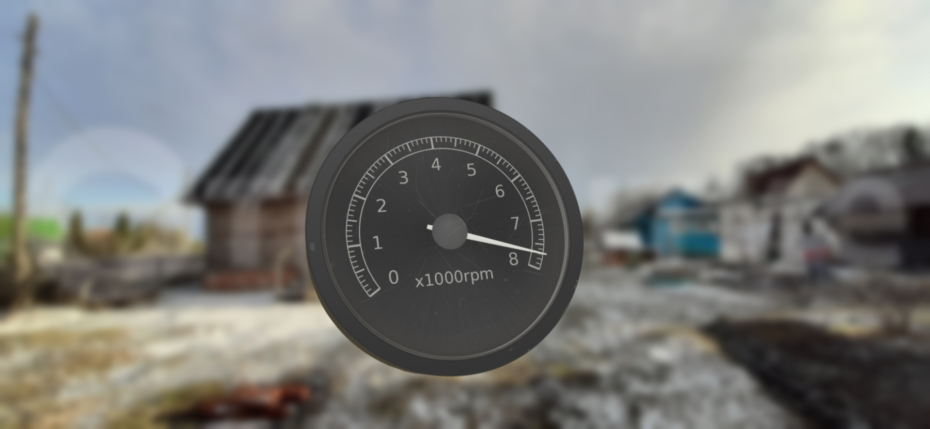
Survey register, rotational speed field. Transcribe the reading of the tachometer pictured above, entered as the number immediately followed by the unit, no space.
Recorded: 7700rpm
